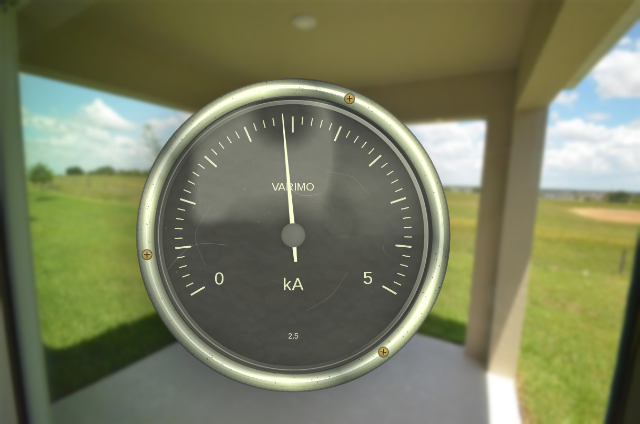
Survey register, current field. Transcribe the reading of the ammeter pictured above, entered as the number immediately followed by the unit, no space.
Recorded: 2.4kA
